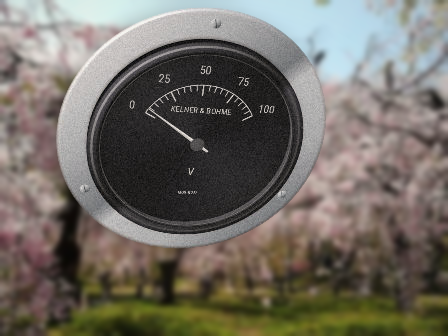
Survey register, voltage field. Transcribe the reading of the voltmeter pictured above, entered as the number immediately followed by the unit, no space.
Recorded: 5V
